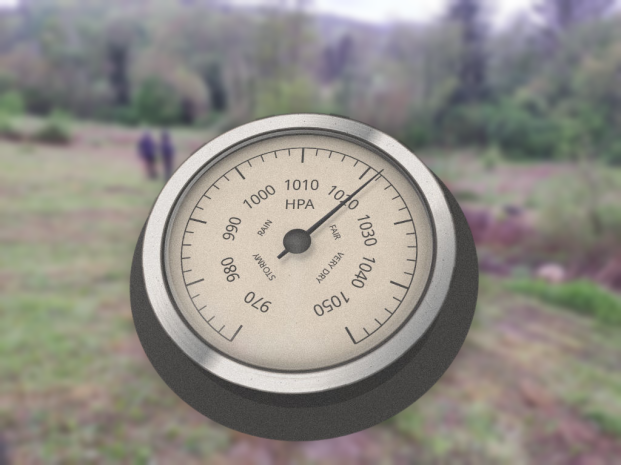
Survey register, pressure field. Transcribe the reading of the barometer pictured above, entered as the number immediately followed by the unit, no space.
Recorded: 1022hPa
